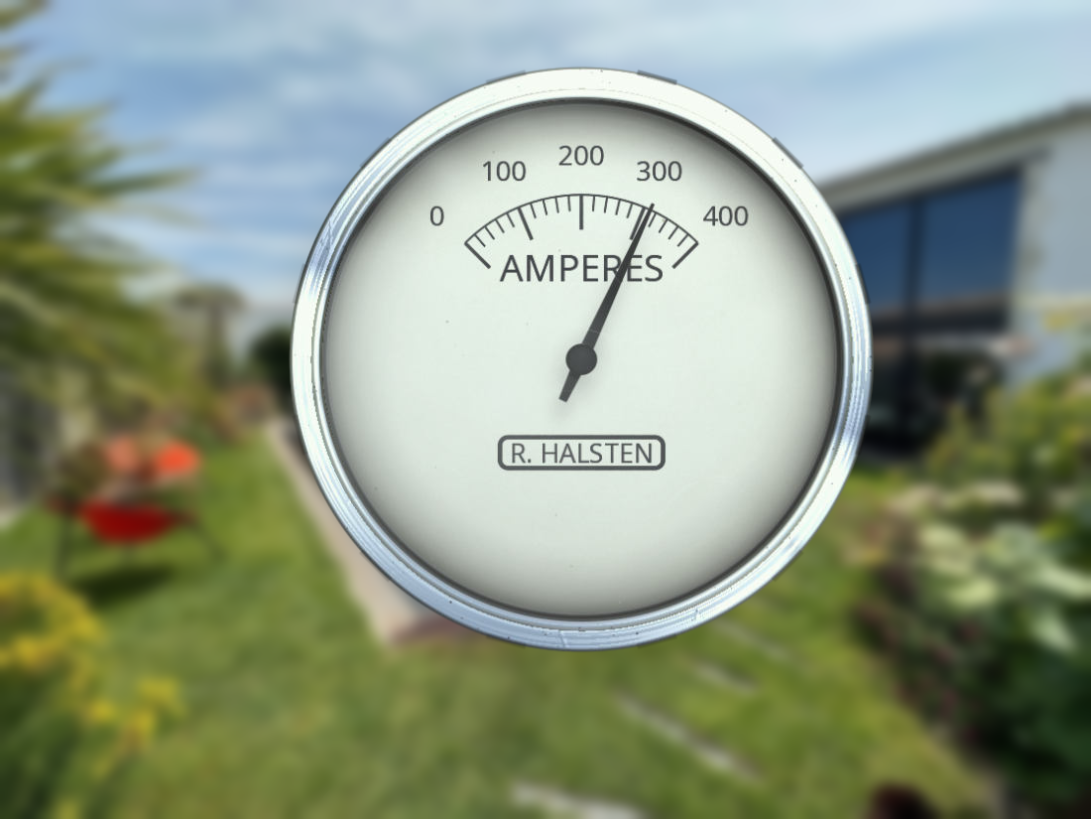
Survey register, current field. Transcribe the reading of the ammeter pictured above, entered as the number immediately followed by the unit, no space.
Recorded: 310A
